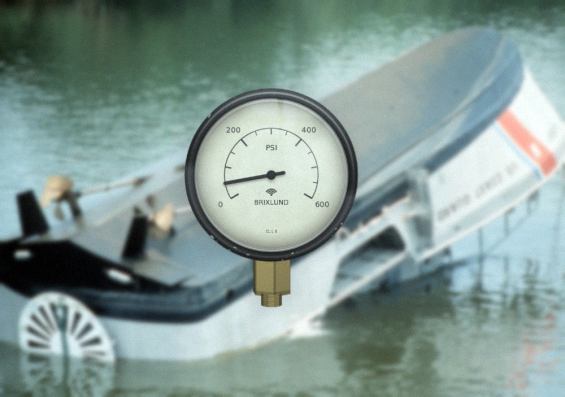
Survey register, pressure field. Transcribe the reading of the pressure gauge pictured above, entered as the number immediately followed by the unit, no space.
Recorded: 50psi
